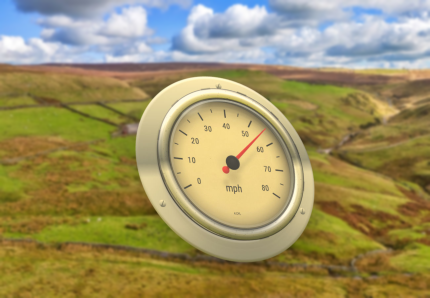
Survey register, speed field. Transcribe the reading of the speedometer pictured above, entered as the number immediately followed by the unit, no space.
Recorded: 55mph
